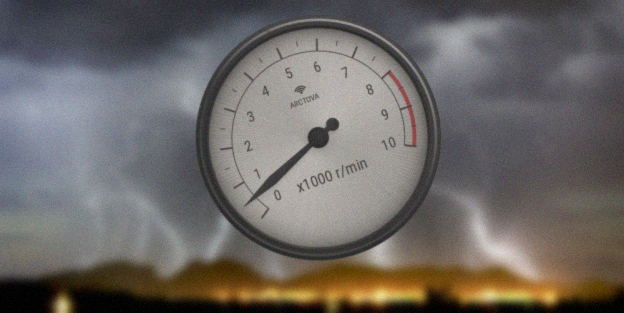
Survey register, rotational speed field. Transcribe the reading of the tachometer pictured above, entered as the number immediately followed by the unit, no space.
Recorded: 500rpm
